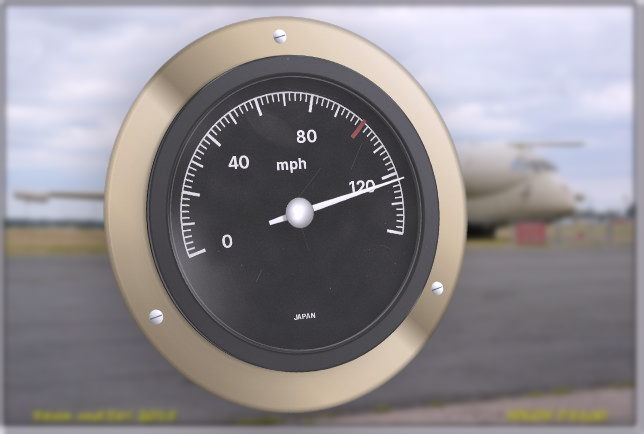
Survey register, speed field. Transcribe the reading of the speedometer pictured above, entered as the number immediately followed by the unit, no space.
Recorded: 122mph
